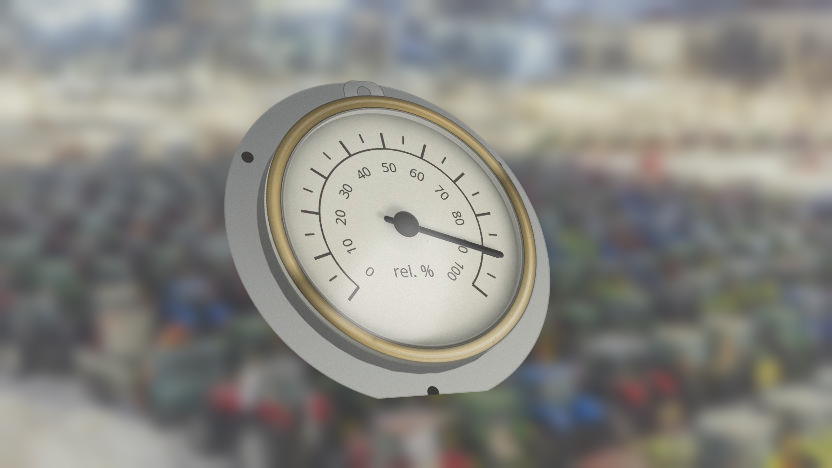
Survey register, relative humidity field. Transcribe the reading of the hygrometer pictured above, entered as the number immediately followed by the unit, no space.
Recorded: 90%
